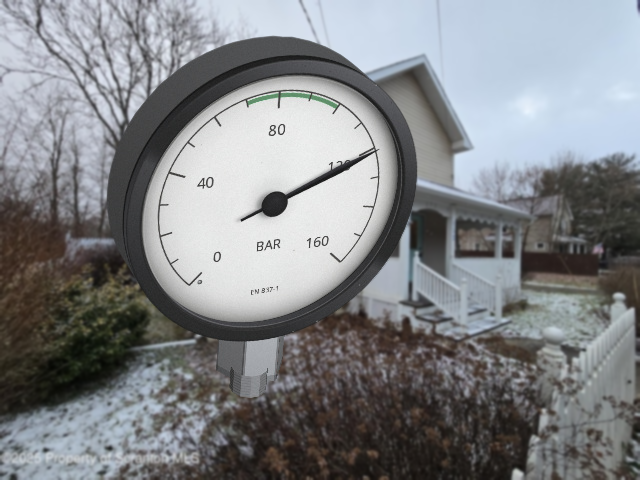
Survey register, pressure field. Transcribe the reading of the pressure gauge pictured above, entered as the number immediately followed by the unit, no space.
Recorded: 120bar
